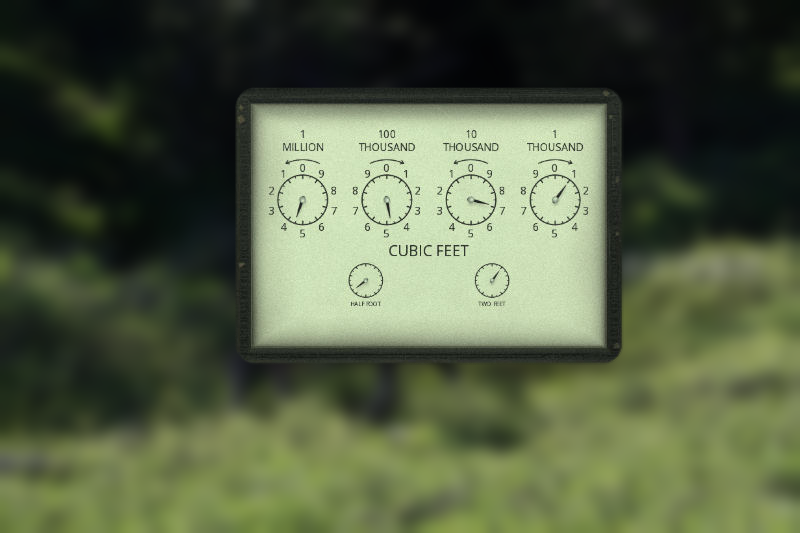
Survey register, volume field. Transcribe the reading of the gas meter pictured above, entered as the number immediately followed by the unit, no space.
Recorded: 447100ft³
